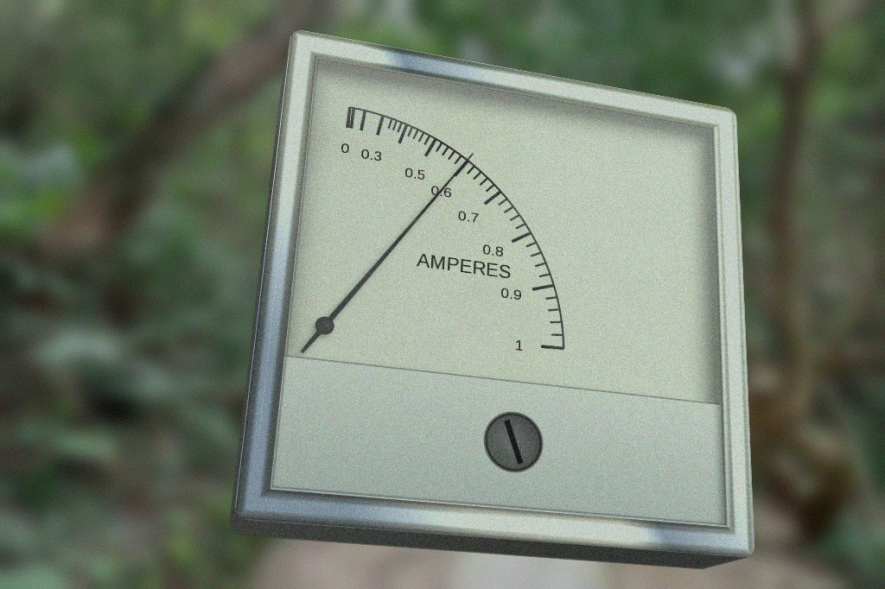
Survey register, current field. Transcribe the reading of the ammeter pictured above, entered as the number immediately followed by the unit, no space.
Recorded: 0.6A
